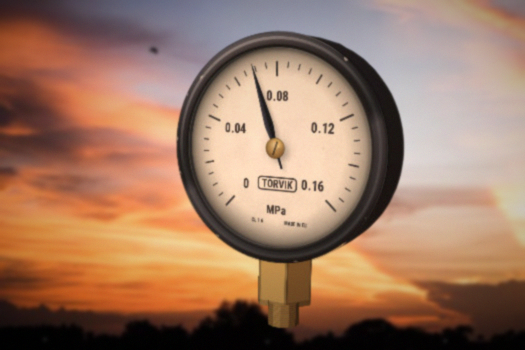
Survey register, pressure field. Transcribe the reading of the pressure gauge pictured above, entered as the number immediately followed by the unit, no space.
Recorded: 0.07MPa
